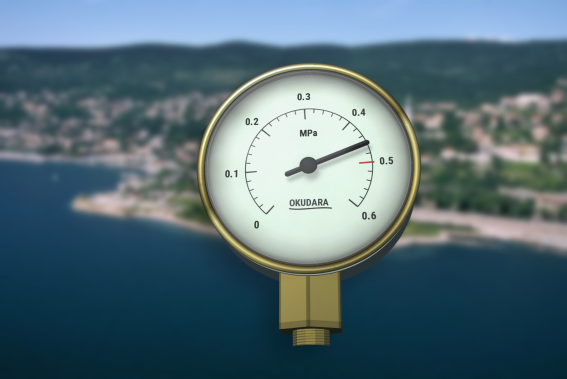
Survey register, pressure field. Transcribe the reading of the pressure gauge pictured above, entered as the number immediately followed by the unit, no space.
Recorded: 0.46MPa
